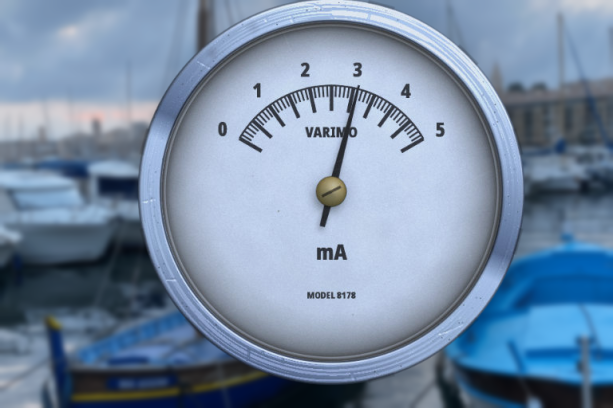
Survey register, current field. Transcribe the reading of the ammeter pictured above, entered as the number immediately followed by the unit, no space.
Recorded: 3.1mA
